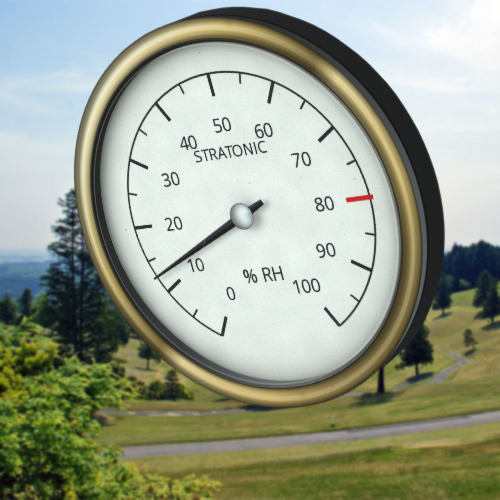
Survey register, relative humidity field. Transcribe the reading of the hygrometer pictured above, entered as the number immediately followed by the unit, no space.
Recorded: 12.5%
